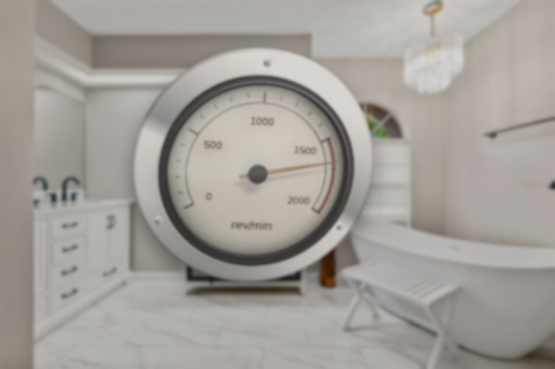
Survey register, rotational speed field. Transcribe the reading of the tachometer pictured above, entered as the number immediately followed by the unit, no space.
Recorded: 1650rpm
